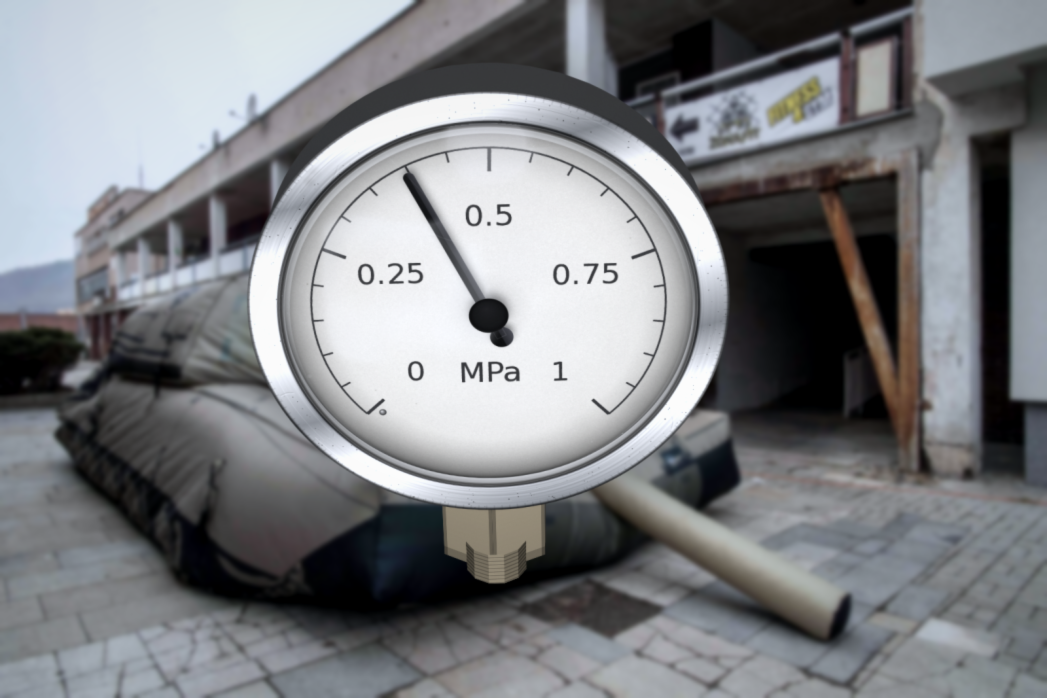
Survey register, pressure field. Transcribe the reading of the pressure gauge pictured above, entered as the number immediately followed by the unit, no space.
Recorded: 0.4MPa
